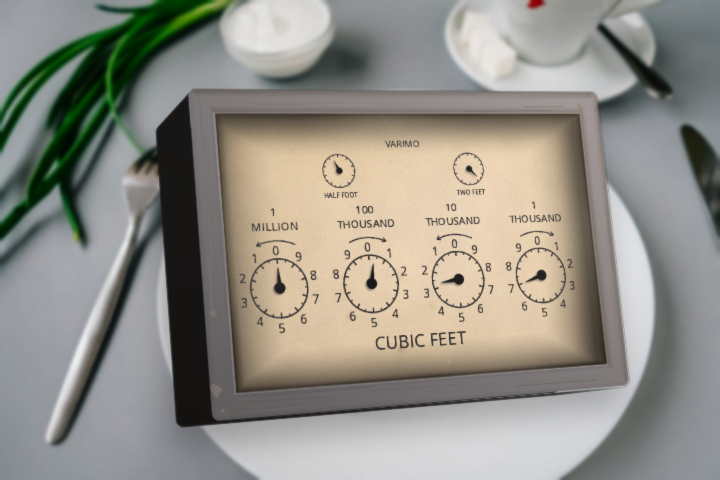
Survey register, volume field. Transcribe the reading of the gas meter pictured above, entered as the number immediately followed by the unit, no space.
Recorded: 2700ft³
